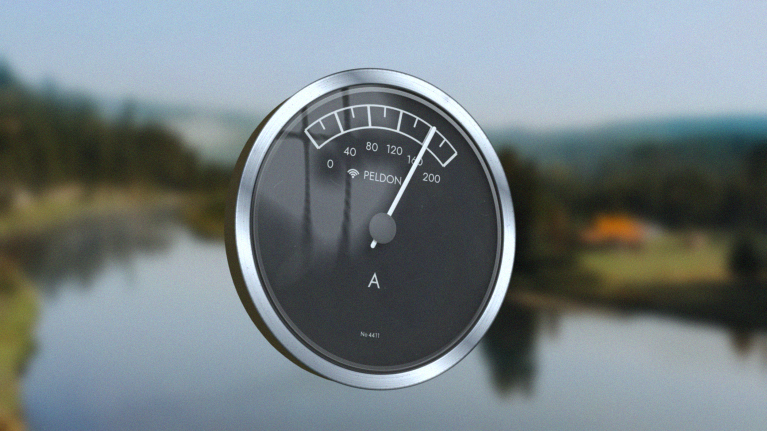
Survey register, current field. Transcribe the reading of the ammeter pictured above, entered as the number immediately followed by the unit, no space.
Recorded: 160A
